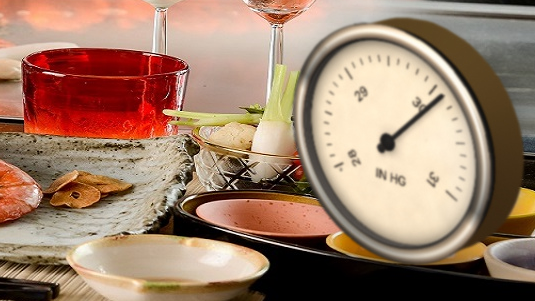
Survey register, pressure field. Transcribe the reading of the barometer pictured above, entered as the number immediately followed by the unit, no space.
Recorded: 30.1inHg
